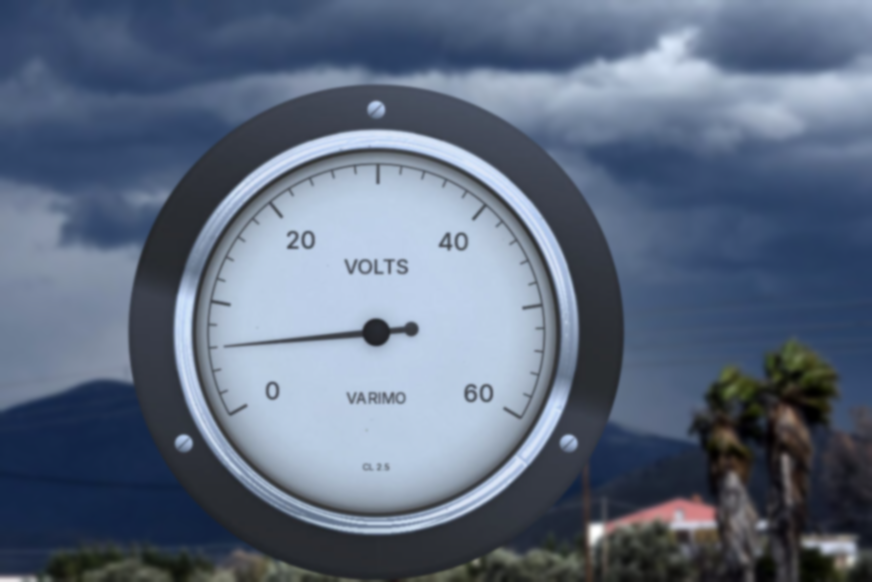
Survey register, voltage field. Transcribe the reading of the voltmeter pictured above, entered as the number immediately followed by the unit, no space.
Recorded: 6V
